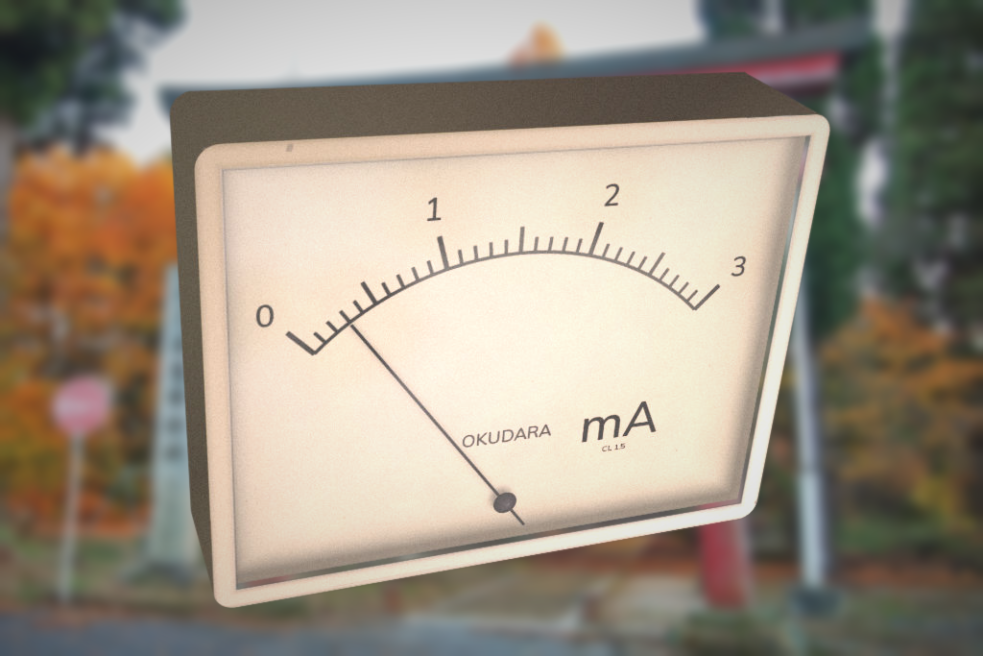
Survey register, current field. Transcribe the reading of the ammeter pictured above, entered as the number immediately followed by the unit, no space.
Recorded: 0.3mA
